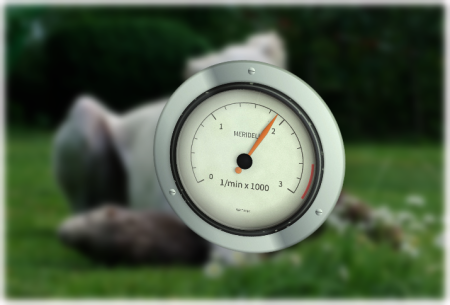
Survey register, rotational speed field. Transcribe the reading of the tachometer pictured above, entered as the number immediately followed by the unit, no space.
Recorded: 1900rpm
